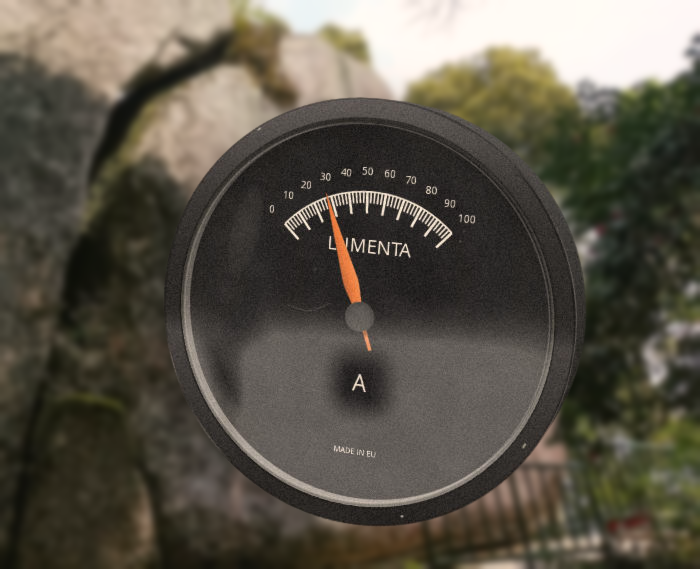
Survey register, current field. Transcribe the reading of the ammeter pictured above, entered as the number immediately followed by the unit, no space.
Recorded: 30A
